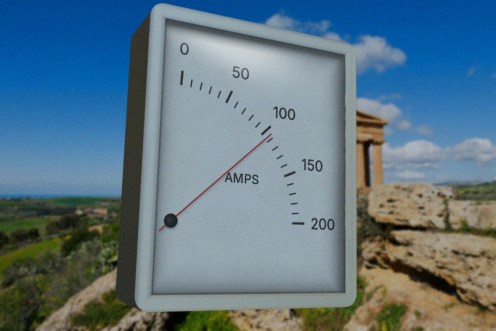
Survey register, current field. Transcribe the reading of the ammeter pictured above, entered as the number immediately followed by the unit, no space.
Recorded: 105A
